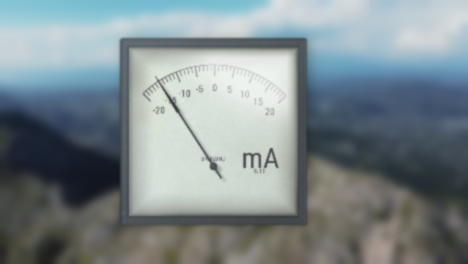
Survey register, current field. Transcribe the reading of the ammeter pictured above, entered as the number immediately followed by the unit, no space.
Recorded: -15mA
